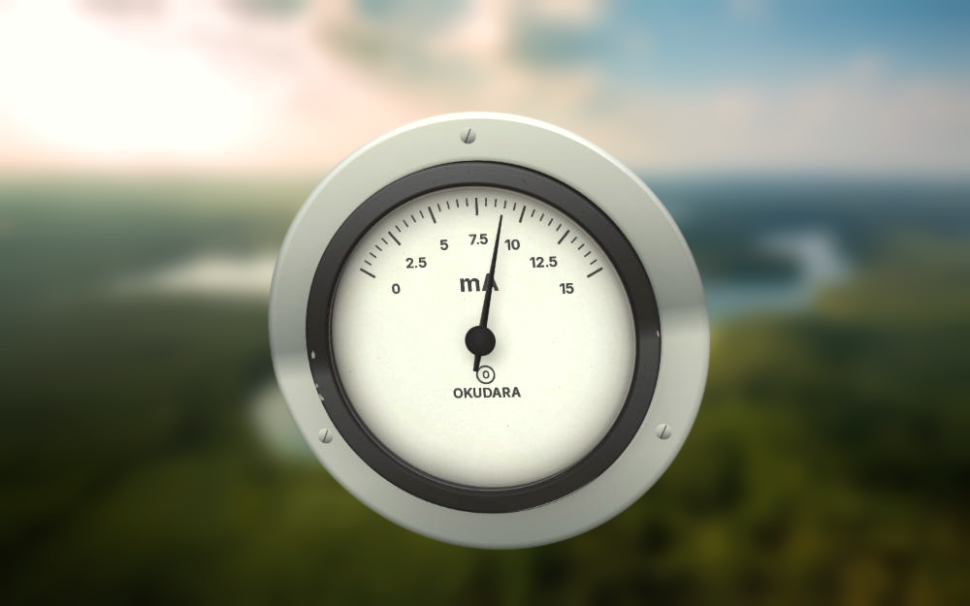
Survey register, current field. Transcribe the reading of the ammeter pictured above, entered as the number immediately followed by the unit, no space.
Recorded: 9mA
